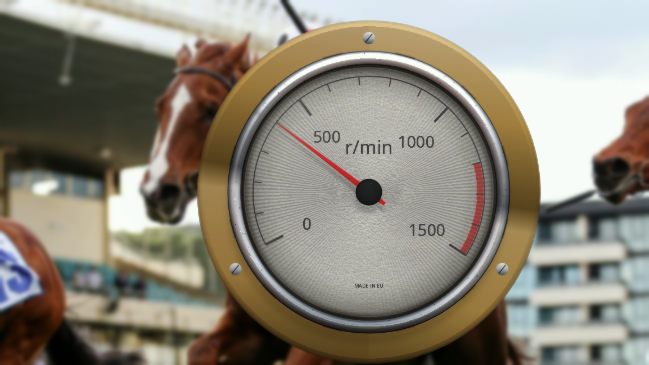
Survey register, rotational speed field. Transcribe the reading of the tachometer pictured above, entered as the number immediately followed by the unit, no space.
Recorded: 400rpm
